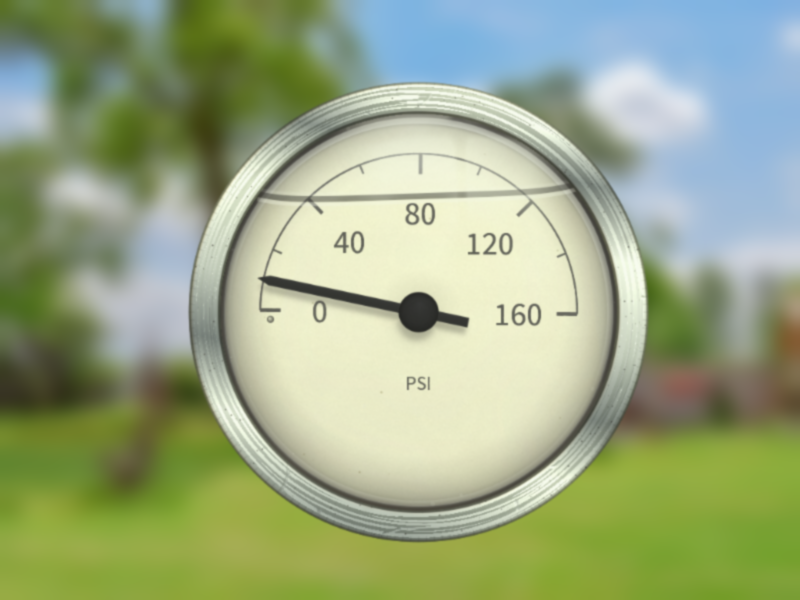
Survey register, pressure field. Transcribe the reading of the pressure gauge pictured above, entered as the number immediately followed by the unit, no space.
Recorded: 10psi
